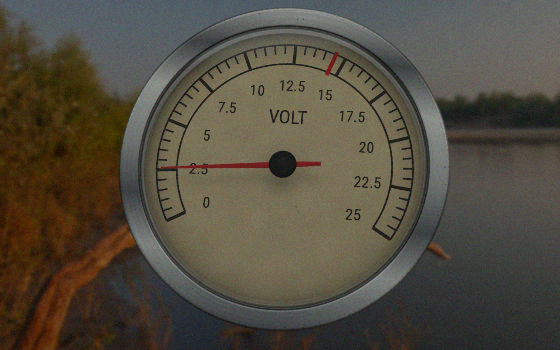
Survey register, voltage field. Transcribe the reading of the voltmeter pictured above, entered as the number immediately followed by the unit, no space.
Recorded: 2.5V
